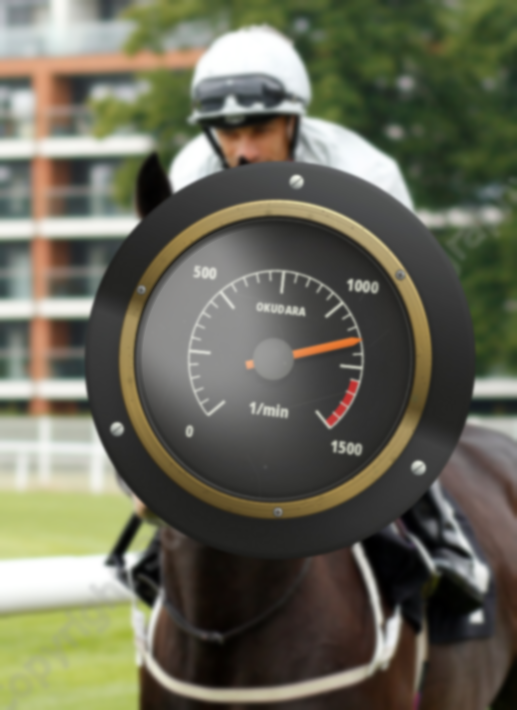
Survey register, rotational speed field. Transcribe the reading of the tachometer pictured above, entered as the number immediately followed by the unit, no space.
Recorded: 1150rpm
